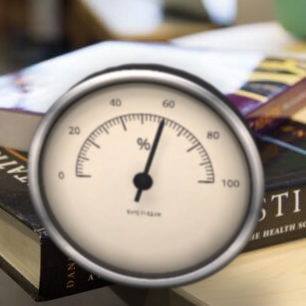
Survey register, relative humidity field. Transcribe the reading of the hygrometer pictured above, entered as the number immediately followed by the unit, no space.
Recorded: 60%
